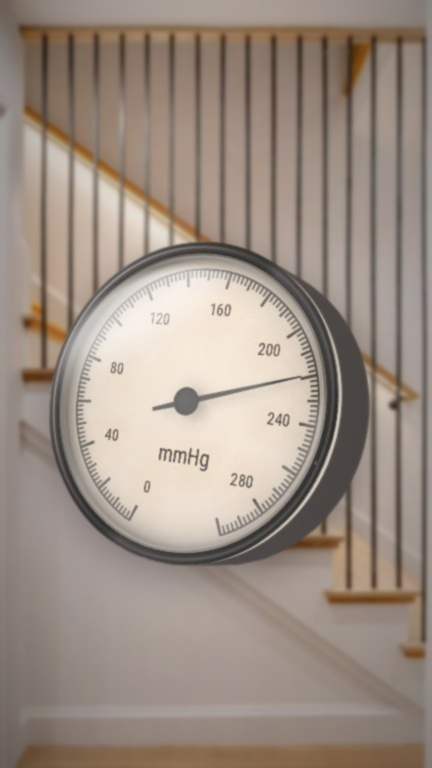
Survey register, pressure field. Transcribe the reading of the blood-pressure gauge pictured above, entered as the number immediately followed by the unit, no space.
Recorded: 220mmHg
